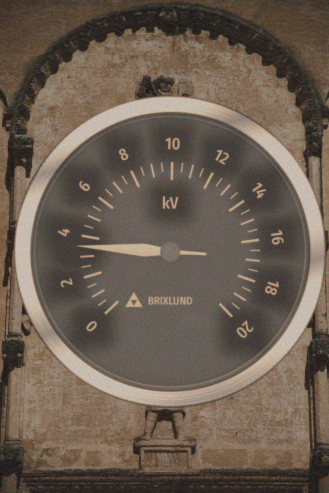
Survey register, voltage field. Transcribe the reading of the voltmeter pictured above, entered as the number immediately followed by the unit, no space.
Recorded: 3.5kV
